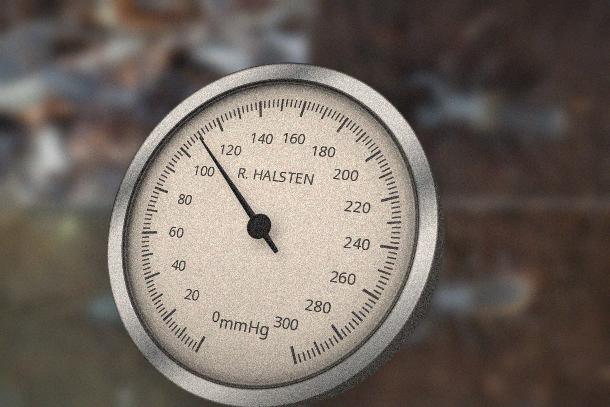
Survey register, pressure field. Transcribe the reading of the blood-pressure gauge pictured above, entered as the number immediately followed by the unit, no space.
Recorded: 110mmHg
